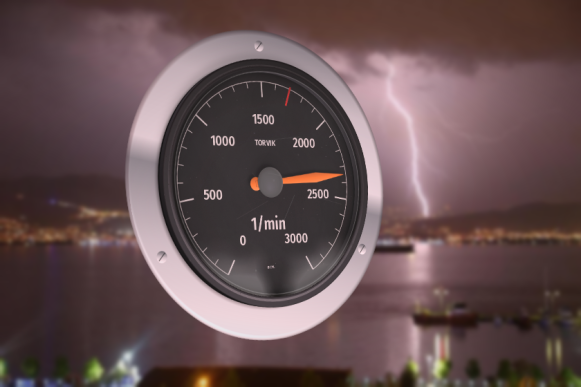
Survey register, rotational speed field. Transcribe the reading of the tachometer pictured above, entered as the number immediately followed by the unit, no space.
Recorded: 2350rpm
